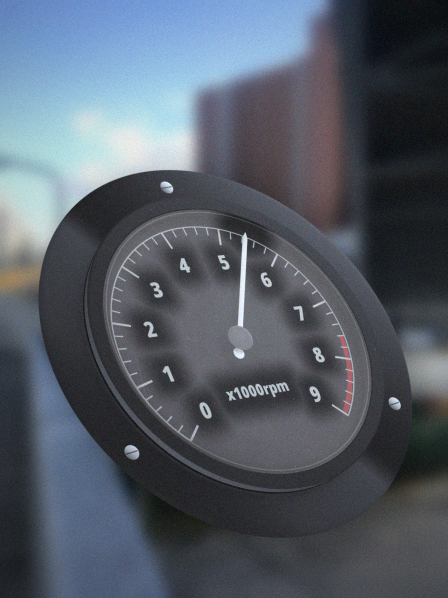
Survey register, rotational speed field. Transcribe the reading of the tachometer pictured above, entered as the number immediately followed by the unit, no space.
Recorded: 5400rpm
